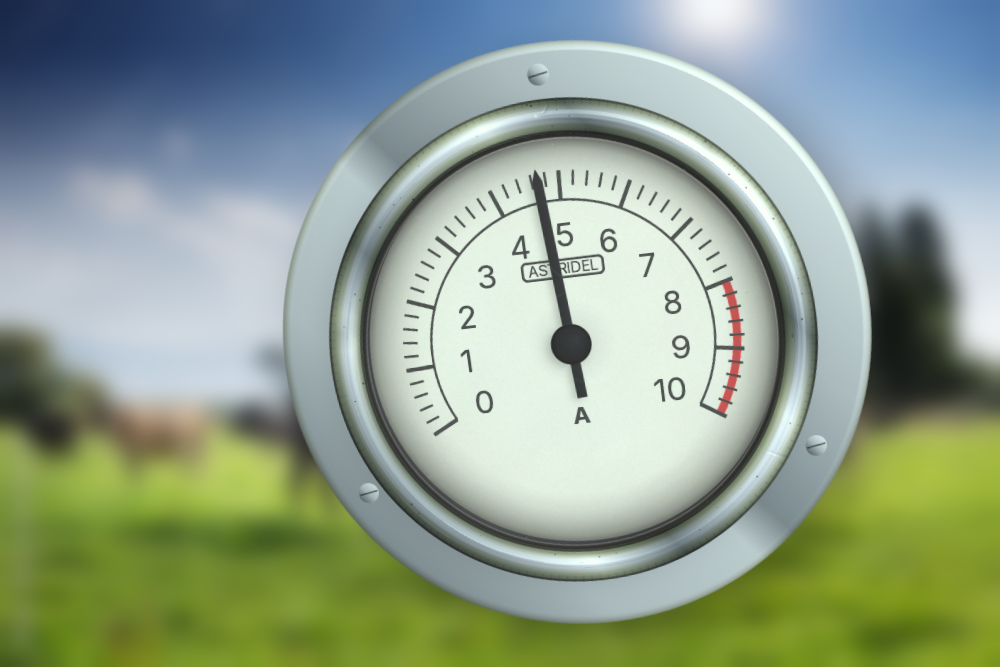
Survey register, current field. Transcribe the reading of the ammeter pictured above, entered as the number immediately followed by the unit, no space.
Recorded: 4.7A
